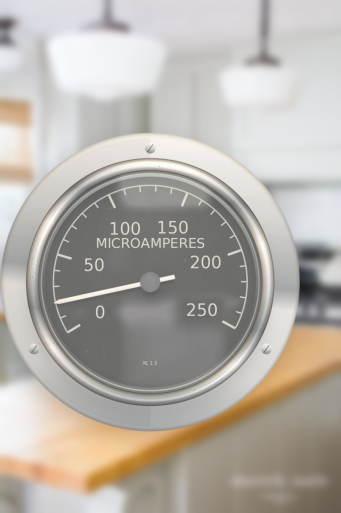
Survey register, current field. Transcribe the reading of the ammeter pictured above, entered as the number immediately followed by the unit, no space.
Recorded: 20µA
